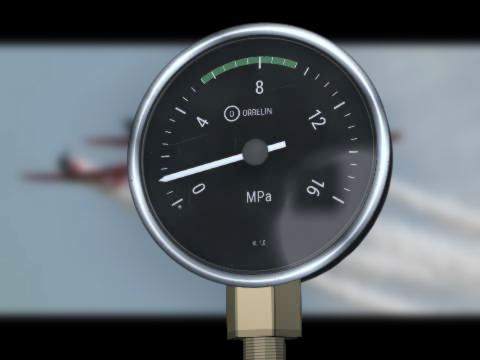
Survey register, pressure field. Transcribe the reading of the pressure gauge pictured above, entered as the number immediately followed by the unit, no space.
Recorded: 1MPa
